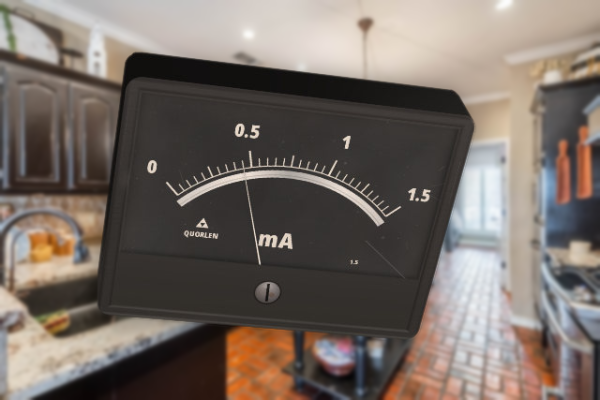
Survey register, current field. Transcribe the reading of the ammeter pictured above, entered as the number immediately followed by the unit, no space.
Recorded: 0.45mA
